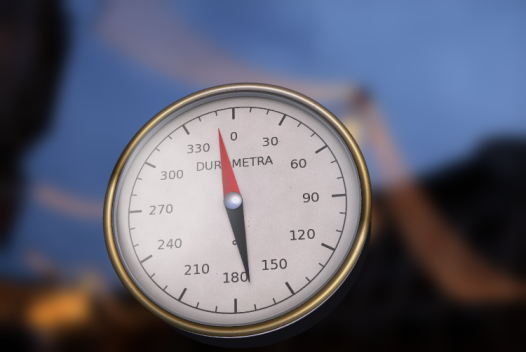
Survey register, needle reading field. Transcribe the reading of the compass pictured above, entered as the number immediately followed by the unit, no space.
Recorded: 350°
